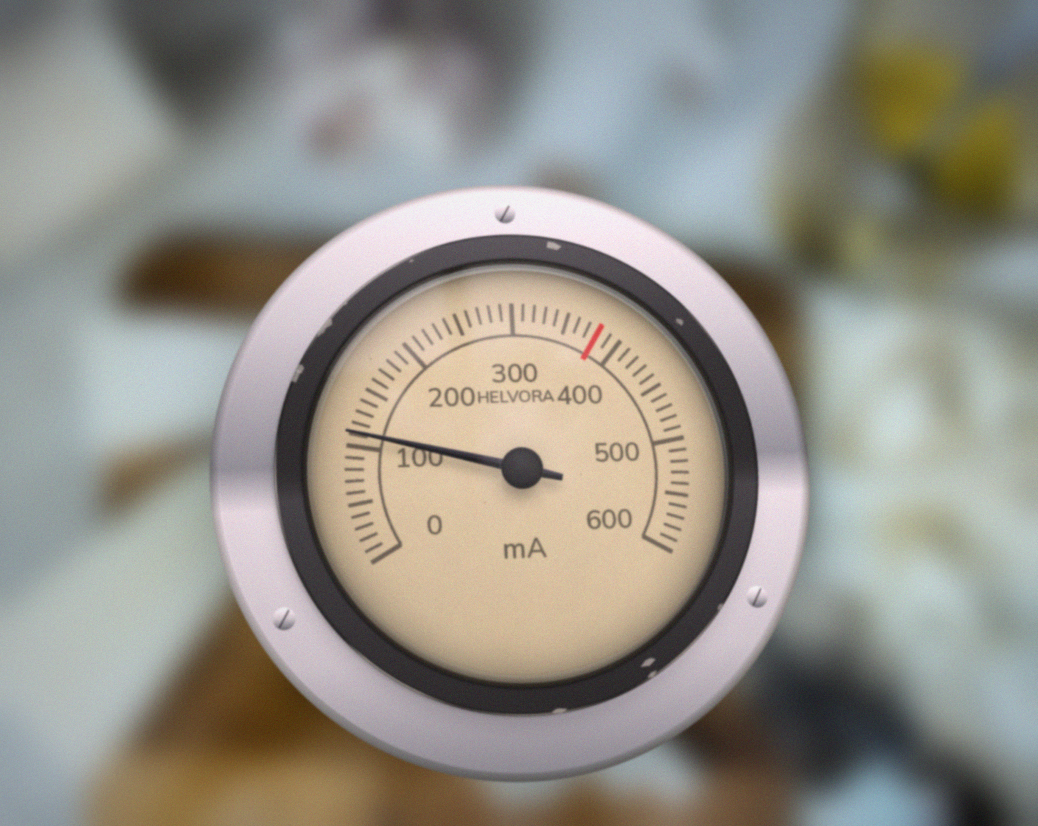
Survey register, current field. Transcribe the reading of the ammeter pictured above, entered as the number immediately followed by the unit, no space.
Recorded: 110mA
